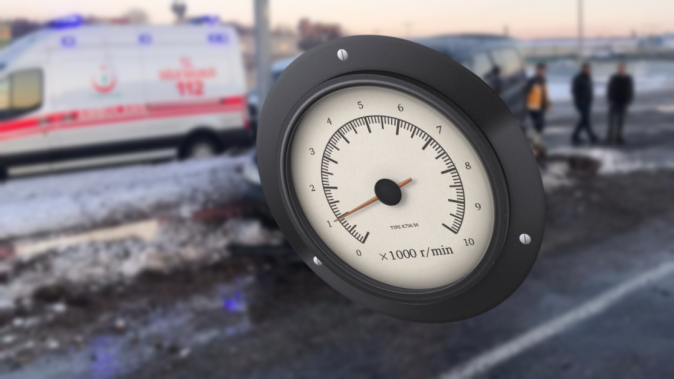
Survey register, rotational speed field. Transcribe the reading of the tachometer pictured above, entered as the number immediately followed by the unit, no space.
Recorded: 1000rpm
